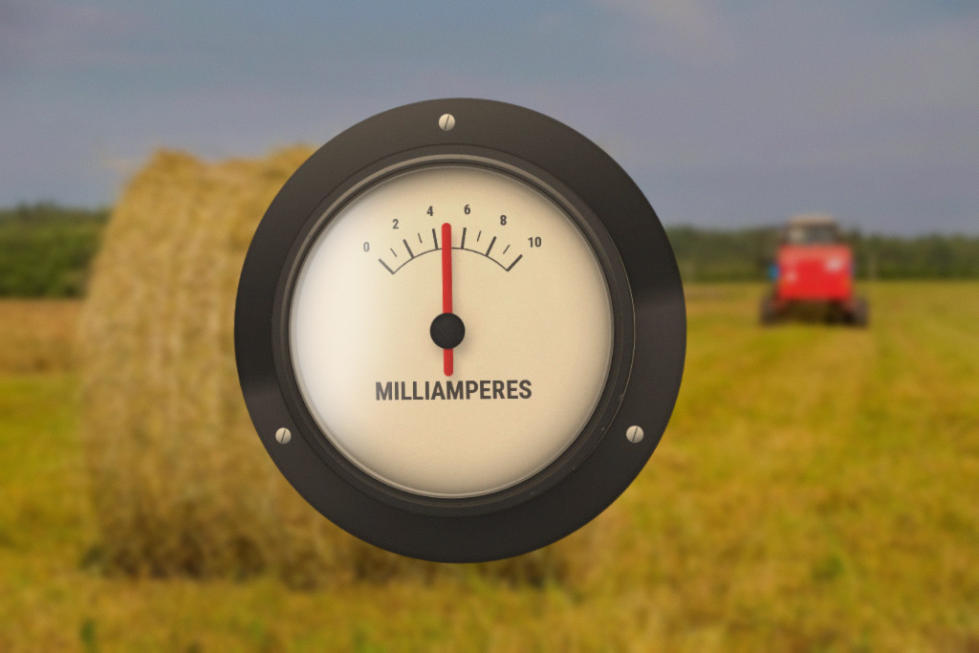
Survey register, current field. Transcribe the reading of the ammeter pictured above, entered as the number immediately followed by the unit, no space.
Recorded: 5mA
